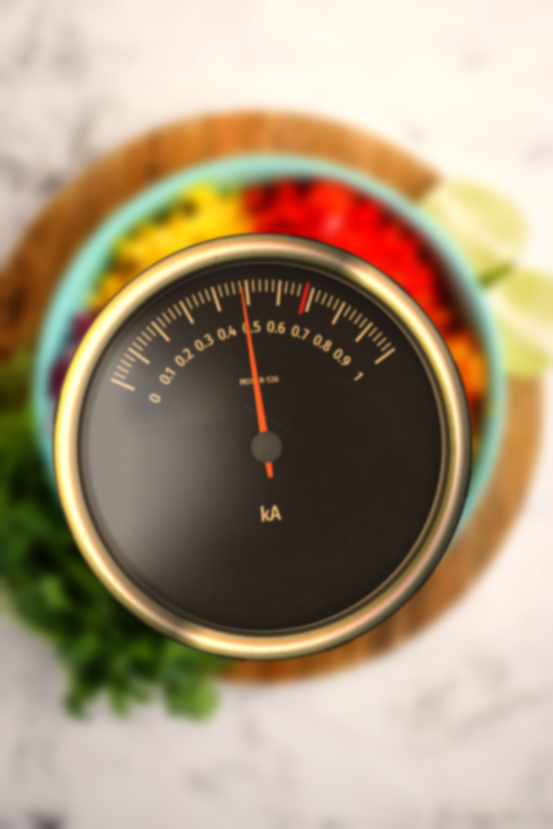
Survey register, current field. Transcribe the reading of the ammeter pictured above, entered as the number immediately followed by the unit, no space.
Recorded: 0.48kA
